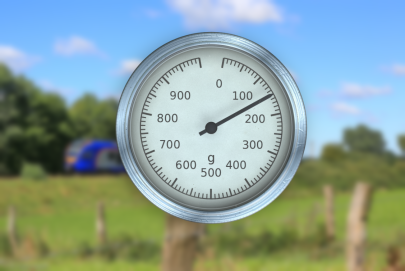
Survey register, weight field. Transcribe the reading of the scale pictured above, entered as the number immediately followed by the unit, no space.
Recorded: 150g
